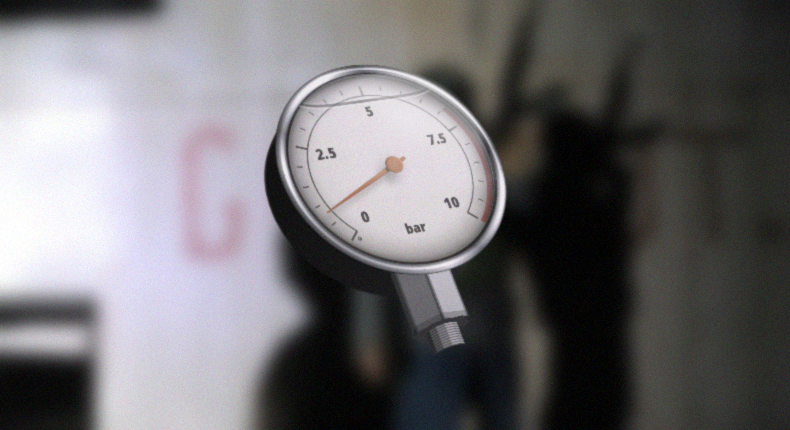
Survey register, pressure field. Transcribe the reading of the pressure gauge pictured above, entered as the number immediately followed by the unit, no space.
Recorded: 0.75bar
